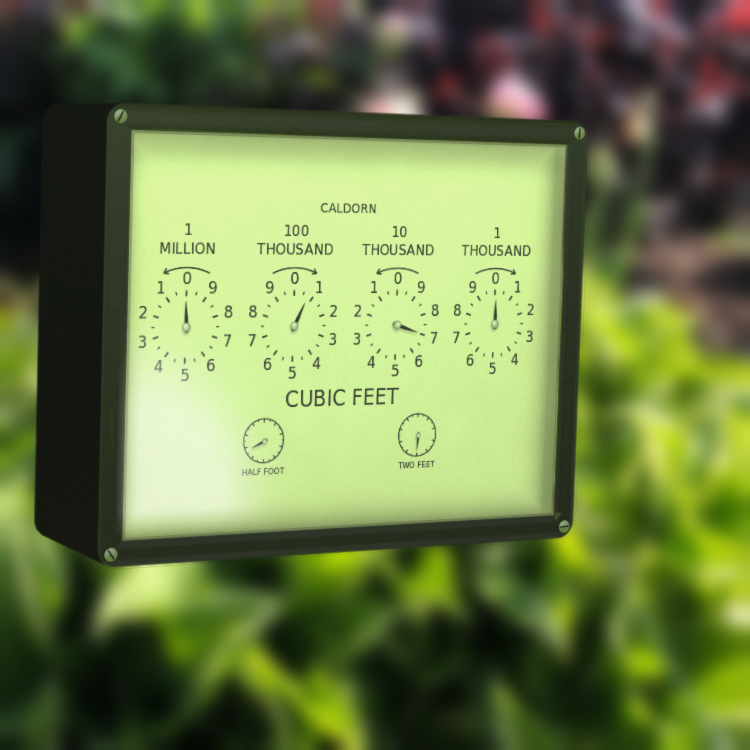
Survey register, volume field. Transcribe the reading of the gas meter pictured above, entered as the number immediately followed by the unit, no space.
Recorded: 7000ft³
